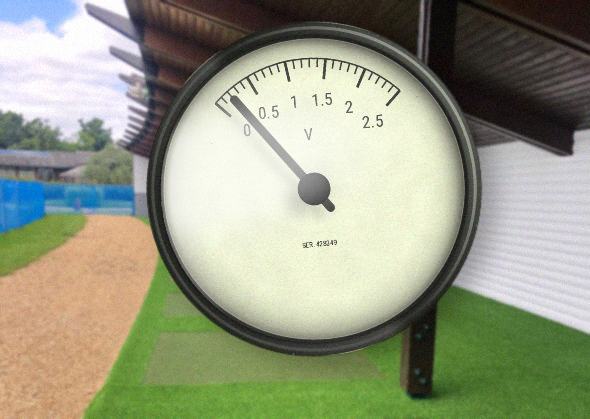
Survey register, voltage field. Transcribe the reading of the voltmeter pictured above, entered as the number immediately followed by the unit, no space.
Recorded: 0.2V
